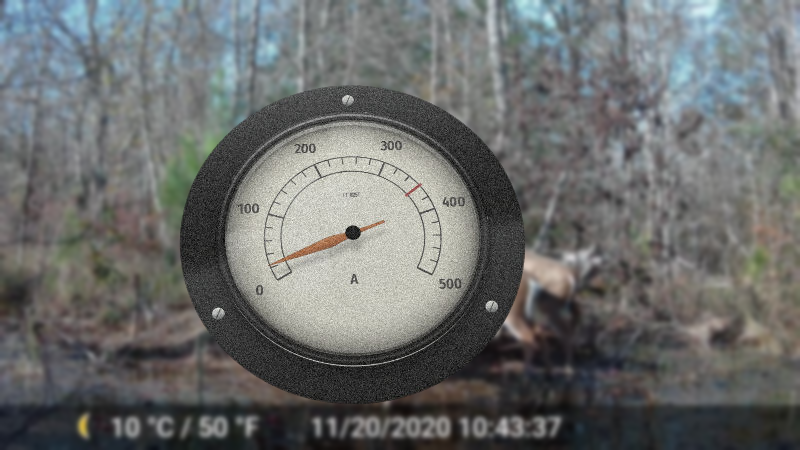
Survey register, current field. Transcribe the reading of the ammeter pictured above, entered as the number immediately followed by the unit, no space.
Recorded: 20A
